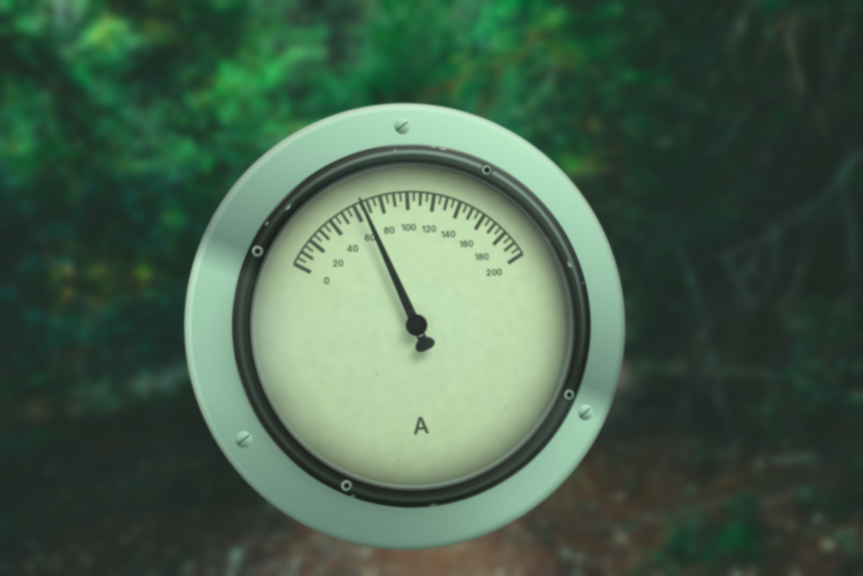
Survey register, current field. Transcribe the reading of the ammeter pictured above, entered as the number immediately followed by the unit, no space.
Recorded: 65A
